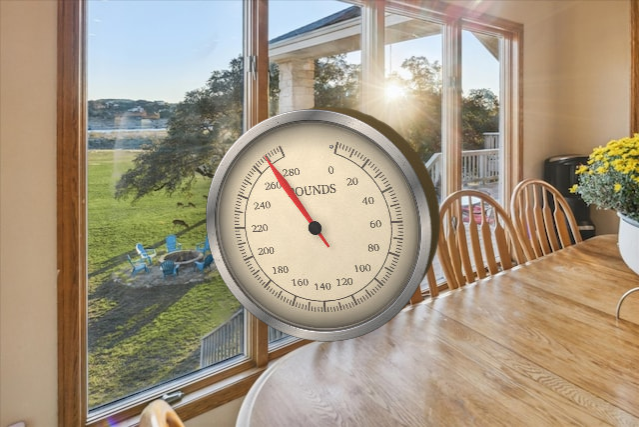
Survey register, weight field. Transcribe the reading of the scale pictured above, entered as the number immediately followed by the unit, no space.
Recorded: 270lb
